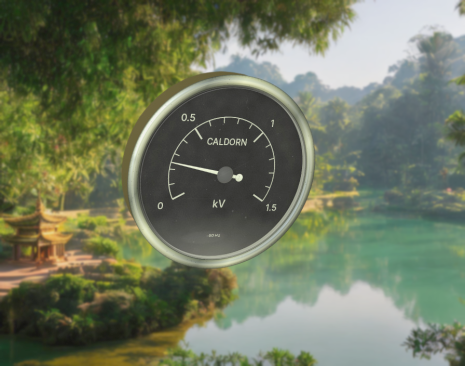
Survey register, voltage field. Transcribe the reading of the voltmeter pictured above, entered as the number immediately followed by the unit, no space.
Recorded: 0.25kV
